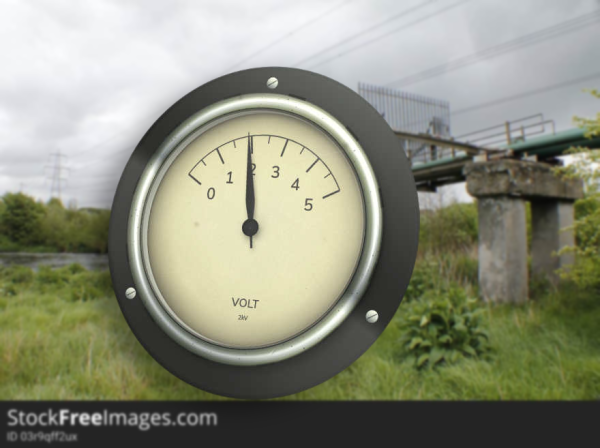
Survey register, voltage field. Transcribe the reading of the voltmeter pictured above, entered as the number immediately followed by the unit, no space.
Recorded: 2V
